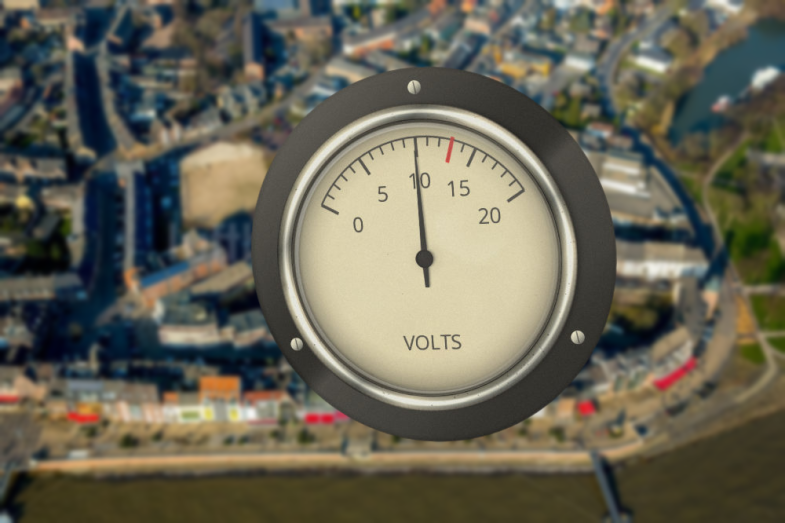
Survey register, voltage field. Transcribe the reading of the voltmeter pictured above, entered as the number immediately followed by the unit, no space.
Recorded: 10V
